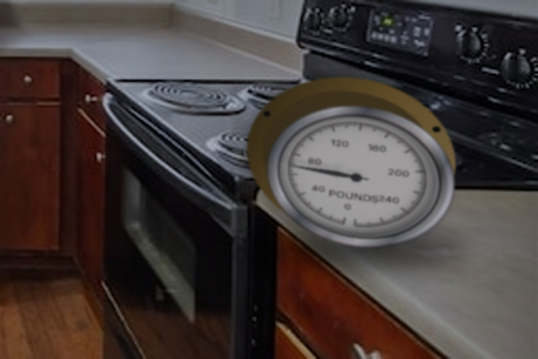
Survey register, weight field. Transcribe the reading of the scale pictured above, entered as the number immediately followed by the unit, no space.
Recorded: 70lb
